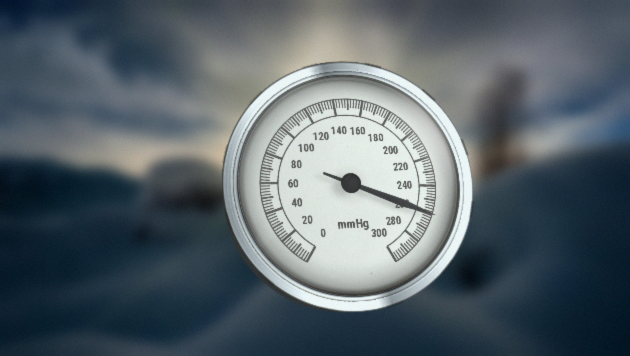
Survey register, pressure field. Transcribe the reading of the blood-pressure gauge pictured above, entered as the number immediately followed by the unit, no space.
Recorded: 260mmHg
